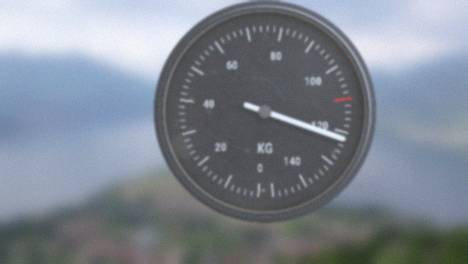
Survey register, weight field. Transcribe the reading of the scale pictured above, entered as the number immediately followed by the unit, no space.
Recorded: 122kg
